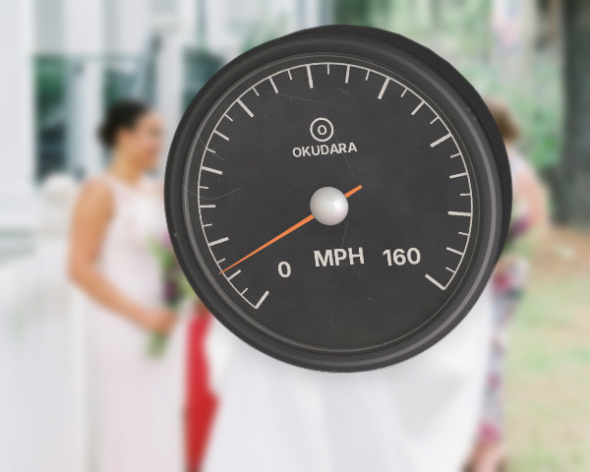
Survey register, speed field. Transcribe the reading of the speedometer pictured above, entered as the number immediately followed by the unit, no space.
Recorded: 12.5mph
